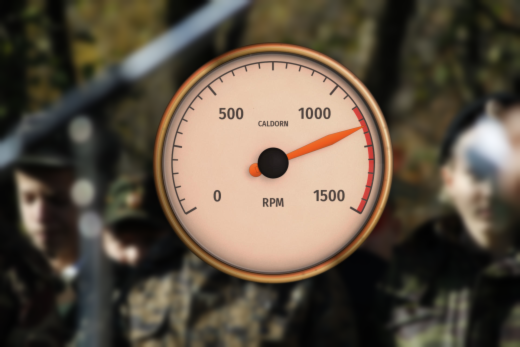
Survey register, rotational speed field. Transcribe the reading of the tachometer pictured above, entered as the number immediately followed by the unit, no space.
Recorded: 1175rpm
